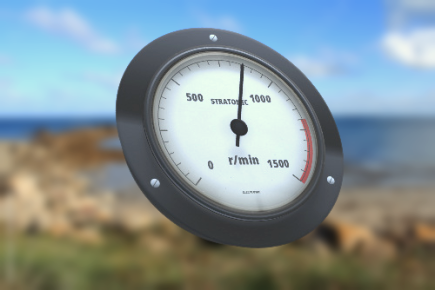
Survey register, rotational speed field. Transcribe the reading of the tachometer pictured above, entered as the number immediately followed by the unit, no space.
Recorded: 850rpm
